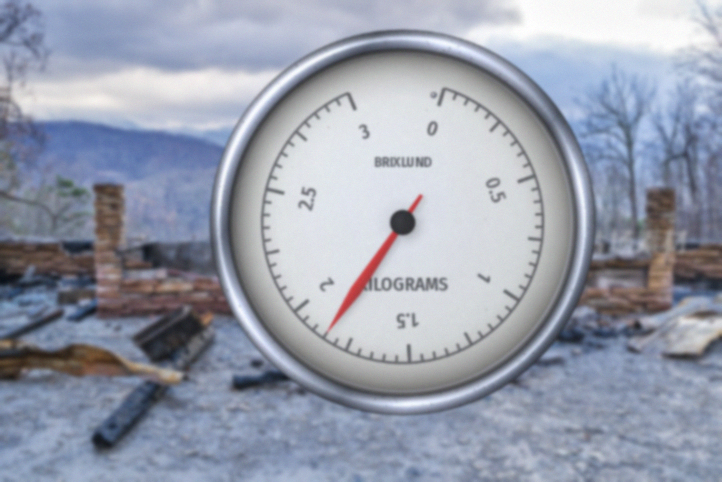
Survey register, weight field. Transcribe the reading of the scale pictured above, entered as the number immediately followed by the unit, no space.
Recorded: 1.85kg
